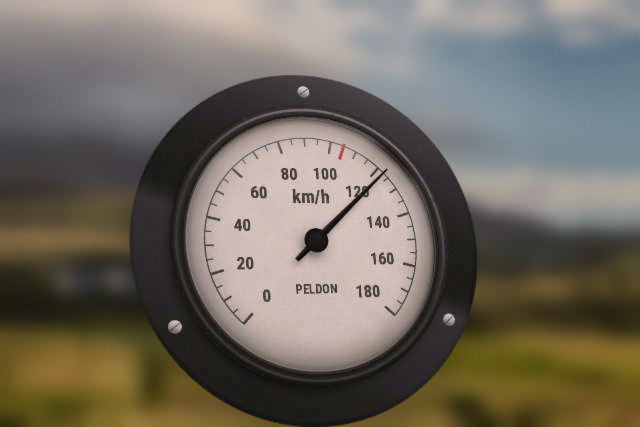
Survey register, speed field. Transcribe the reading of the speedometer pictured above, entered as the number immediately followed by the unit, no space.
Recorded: 122.5km/h
